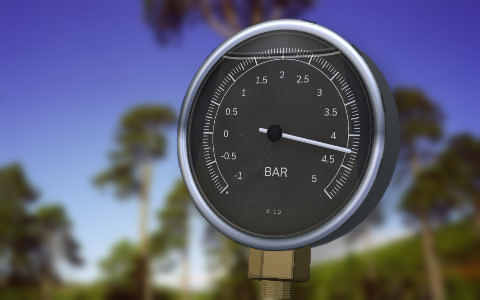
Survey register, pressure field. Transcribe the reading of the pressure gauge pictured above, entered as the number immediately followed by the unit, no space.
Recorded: 4.25bar
